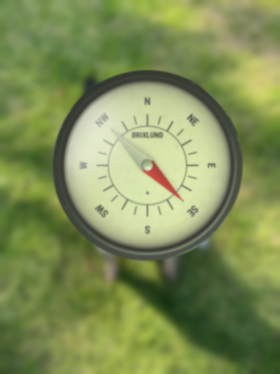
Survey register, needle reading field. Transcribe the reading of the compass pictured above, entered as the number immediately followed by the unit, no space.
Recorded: 135°
